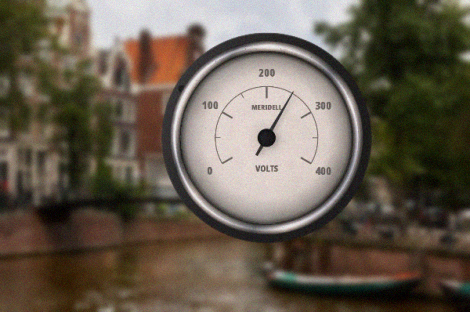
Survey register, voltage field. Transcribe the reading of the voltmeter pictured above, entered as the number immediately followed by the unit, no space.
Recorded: 250V
